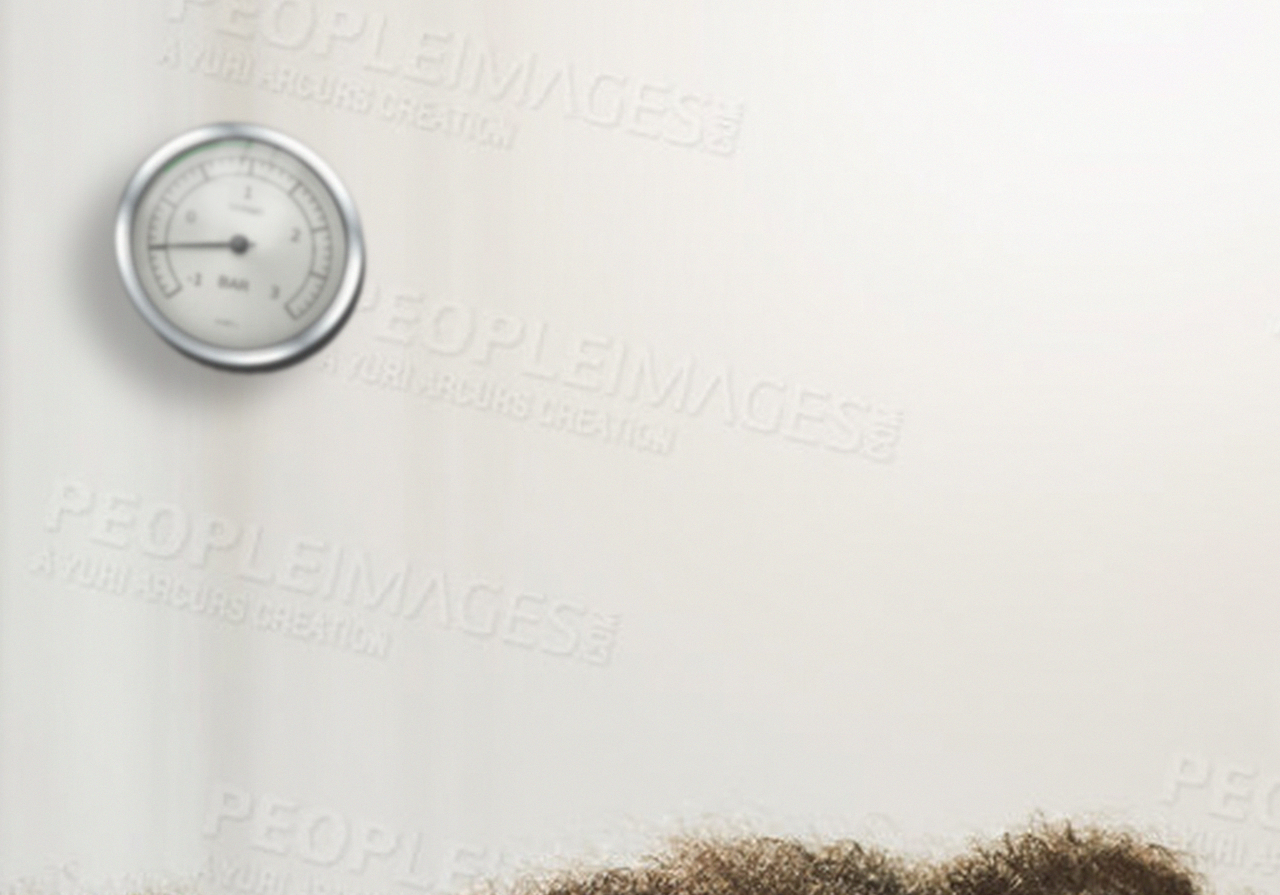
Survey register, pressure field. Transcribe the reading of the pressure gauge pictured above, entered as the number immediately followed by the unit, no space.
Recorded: -0.5bar
